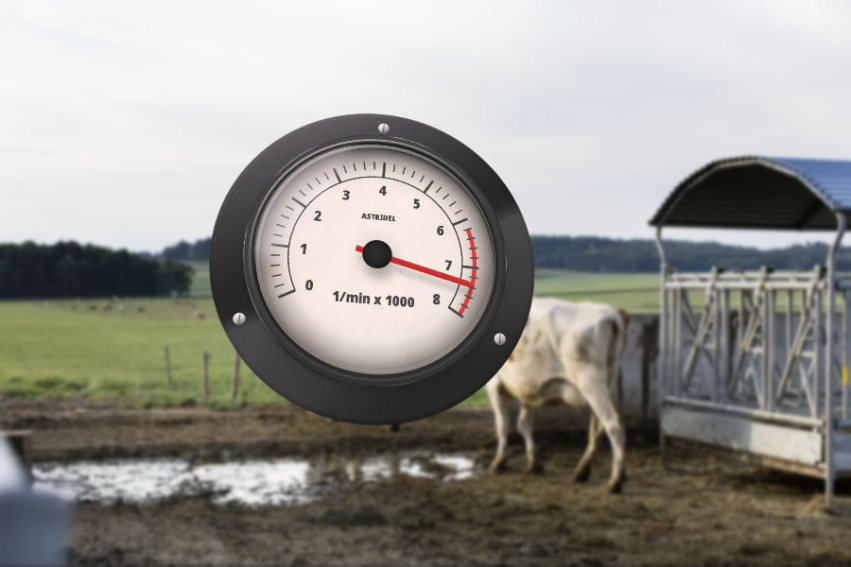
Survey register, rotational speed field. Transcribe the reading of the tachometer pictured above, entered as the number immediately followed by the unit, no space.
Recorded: 7400rpm
